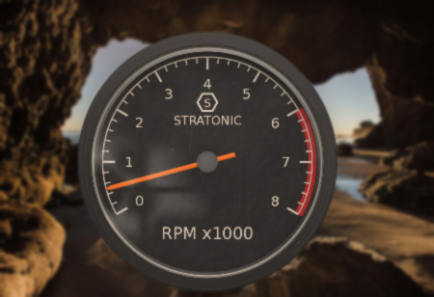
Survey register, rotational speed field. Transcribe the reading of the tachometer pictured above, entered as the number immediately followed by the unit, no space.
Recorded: 500rpm
